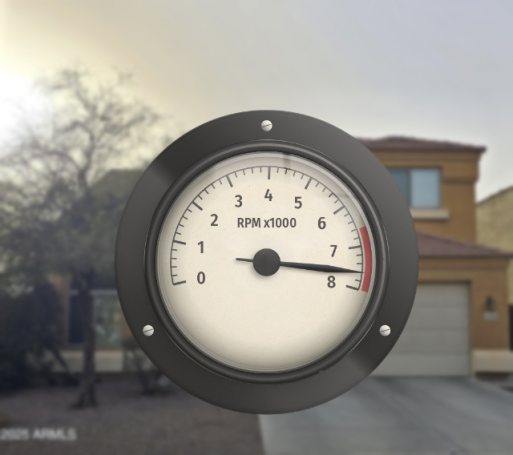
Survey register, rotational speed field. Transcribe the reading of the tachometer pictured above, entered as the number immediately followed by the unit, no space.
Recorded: 7600rpm
